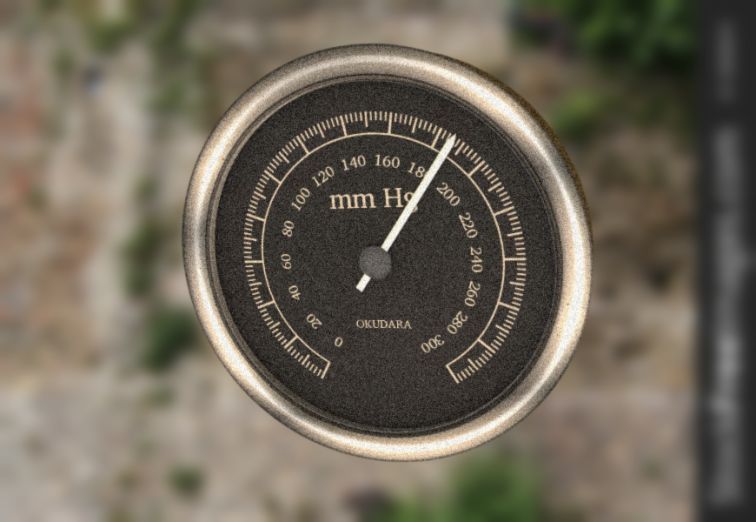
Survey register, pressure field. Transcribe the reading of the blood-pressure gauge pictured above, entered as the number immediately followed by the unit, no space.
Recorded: 186mmHg
